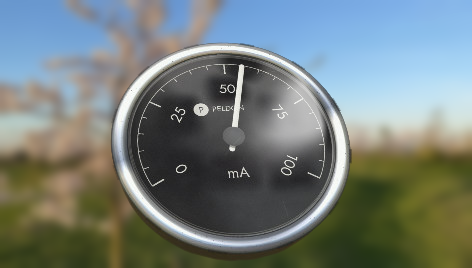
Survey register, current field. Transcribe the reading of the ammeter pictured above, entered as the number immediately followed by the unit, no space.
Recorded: 55mA
